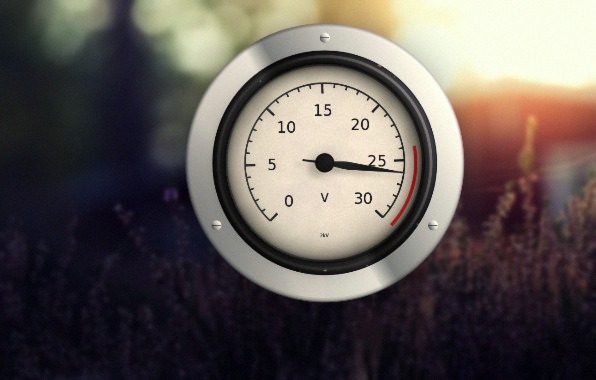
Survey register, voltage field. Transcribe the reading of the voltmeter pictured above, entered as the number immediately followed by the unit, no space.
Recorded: 26V
